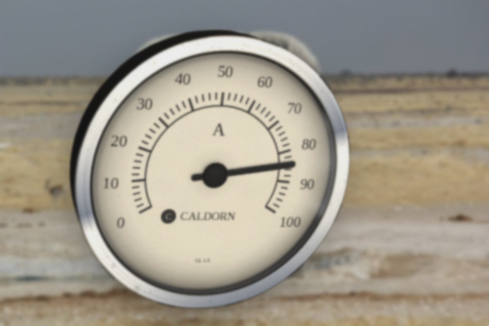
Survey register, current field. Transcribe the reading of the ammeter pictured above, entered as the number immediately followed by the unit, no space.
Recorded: 84A
